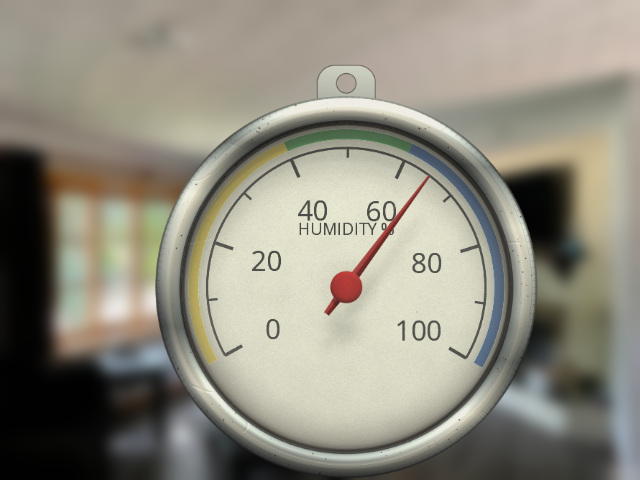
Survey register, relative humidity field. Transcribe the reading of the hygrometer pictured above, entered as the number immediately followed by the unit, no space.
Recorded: 65%
